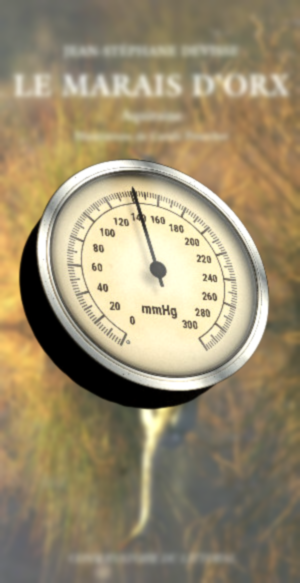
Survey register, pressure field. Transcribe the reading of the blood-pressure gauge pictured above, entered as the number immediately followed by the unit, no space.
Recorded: 140mmHg
